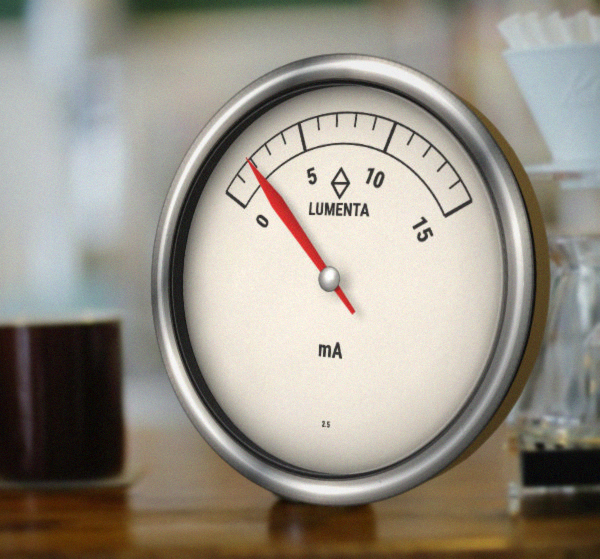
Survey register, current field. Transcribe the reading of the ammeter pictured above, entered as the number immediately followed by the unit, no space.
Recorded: 2mA
